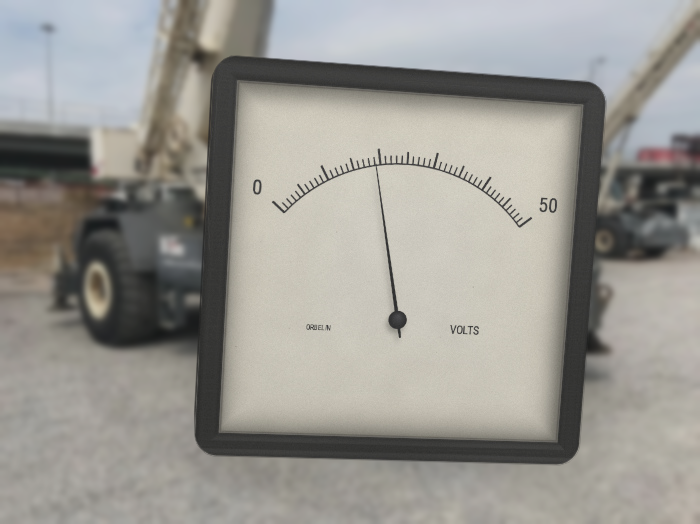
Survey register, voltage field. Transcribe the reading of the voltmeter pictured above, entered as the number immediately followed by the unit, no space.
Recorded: 19V
